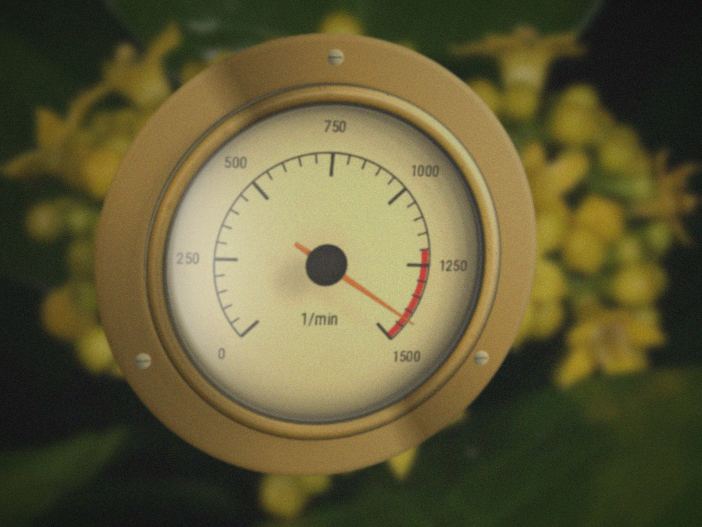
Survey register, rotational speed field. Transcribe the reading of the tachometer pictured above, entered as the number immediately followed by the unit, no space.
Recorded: 1425rpm
